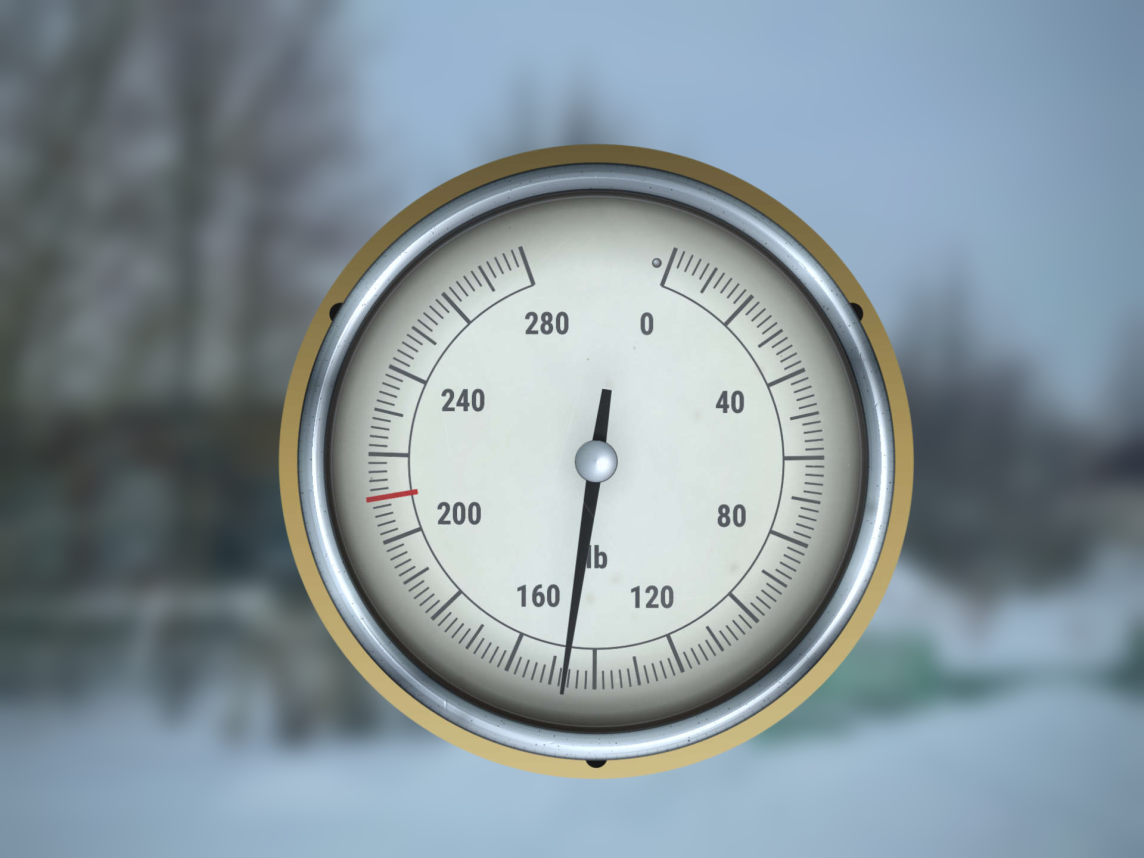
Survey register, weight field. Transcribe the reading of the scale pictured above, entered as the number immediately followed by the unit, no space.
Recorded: 147lb
